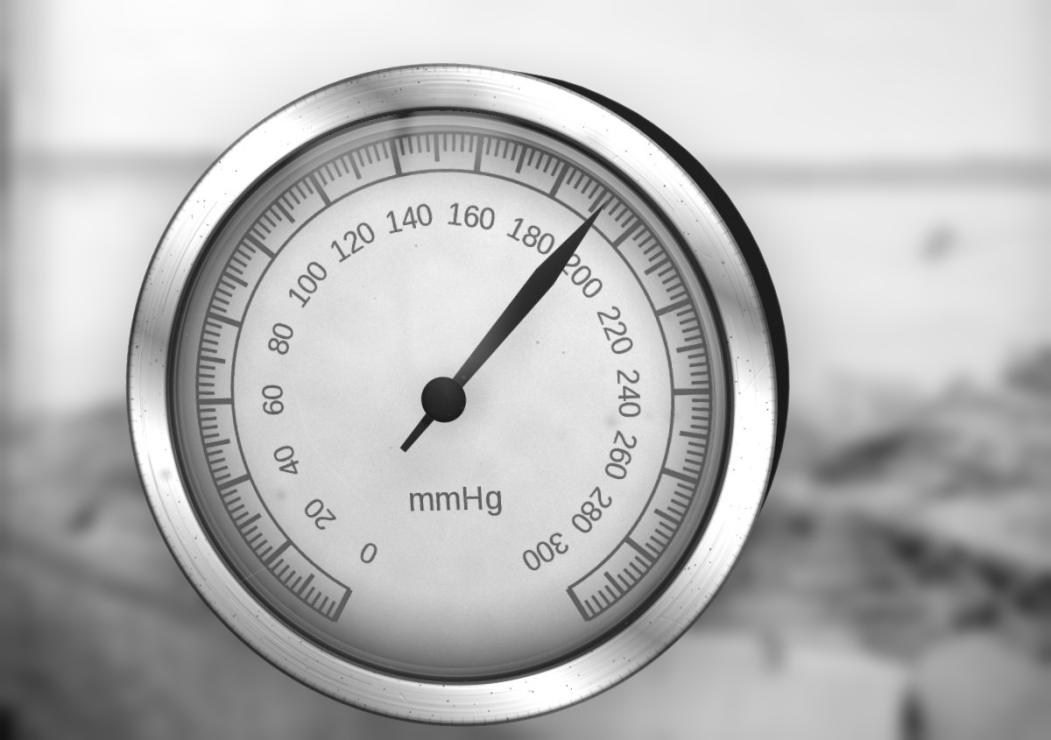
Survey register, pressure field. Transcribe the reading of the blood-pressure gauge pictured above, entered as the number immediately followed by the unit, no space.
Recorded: 192mmHg
